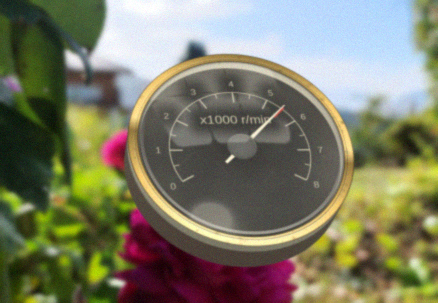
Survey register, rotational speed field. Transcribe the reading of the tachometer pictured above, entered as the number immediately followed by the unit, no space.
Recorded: 5500rpm
